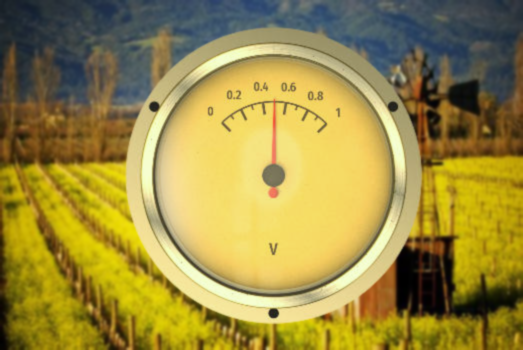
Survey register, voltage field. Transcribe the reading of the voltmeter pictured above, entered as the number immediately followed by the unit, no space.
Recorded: 0.5V
